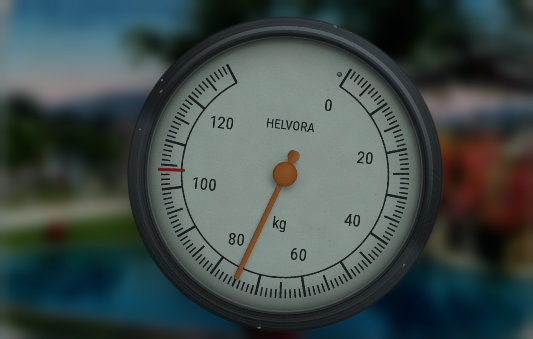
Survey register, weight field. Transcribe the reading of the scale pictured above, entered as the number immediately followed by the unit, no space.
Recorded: 75kg
